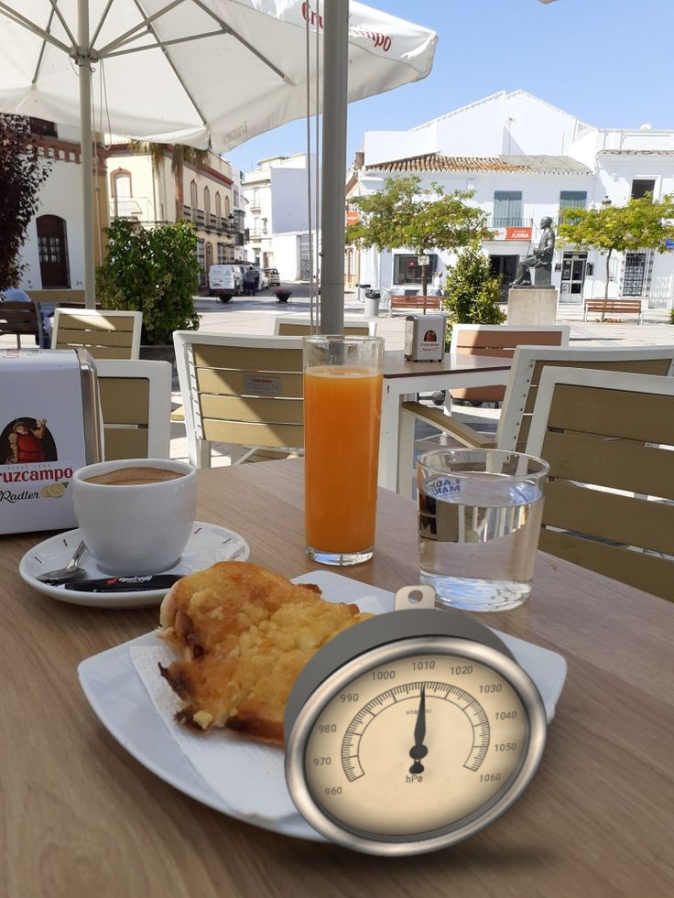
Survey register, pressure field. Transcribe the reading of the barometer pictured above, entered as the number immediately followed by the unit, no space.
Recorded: 1010hPa
